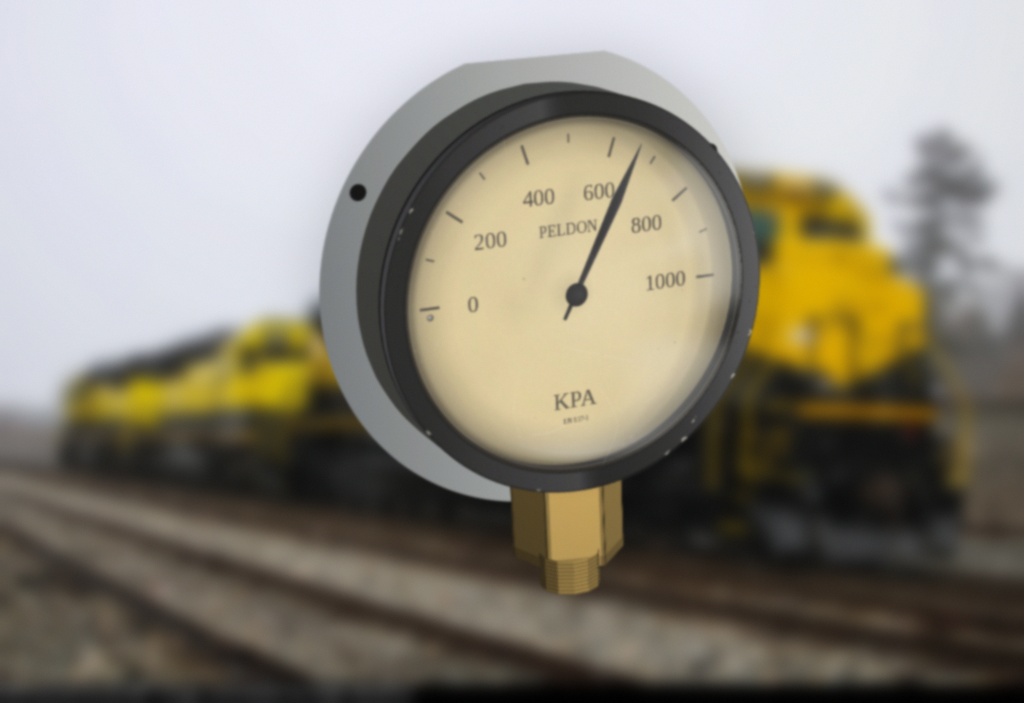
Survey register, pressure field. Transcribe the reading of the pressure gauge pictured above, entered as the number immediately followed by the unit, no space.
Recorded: 650kPa
